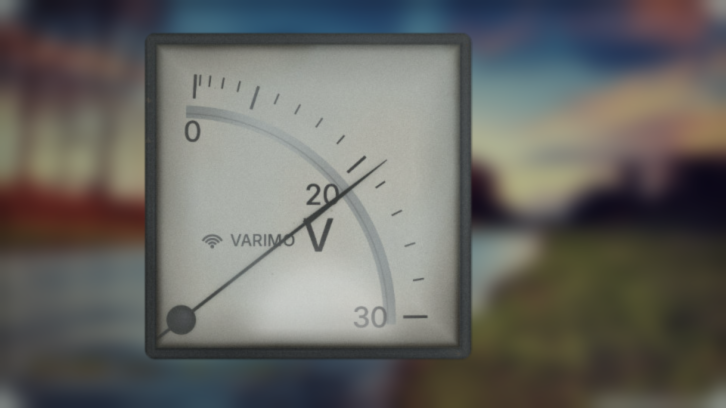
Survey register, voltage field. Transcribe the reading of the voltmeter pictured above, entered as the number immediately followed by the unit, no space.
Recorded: 21V
